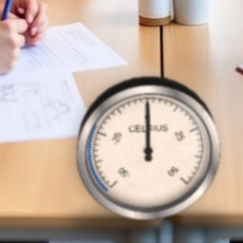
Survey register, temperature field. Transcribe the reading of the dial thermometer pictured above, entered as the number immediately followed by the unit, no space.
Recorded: 0°C
